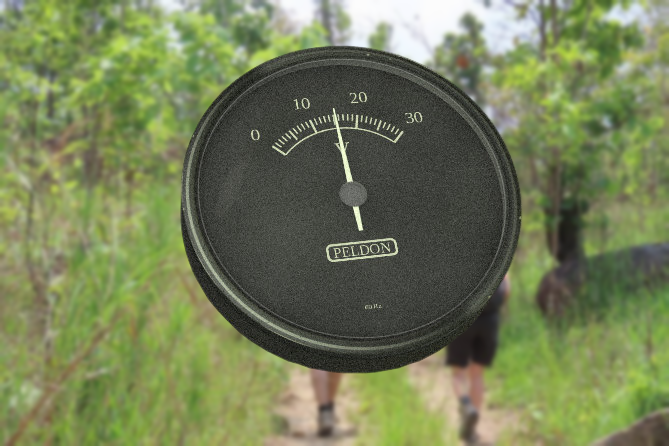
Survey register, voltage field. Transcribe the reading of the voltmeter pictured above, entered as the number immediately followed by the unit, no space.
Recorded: 15V
